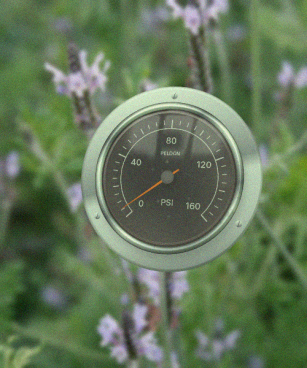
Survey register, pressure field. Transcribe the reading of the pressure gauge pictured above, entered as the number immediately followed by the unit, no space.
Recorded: 5psi
